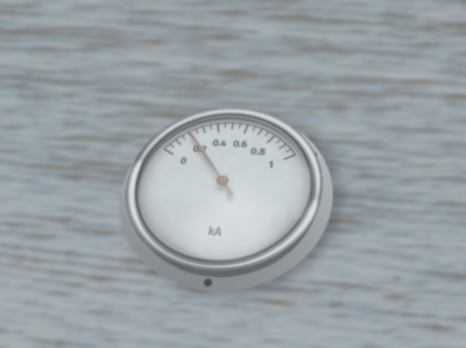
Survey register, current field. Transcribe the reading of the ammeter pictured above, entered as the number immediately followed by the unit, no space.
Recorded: 0.2kA
